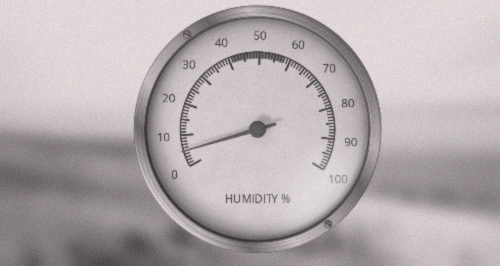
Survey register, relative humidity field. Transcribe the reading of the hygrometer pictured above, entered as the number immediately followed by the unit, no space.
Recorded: 5%
